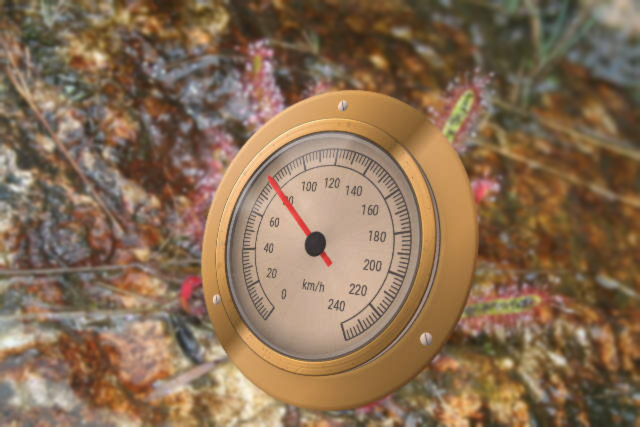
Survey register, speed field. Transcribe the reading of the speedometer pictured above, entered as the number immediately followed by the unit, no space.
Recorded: 80km/h
